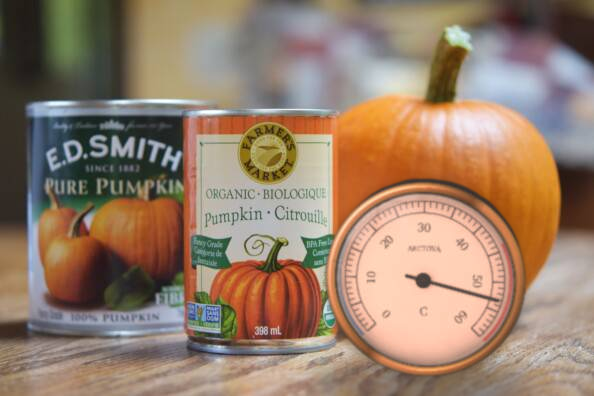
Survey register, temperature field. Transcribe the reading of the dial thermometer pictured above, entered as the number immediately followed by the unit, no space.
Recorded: 53°C
